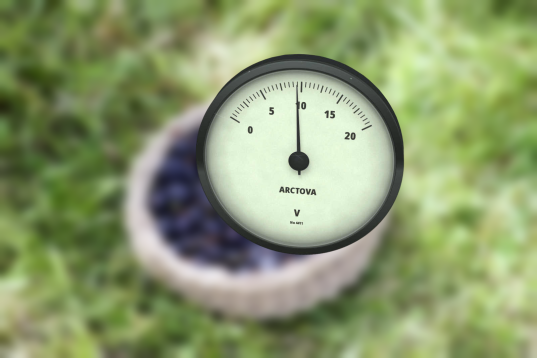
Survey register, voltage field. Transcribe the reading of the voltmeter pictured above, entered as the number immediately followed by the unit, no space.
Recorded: 9.5V
